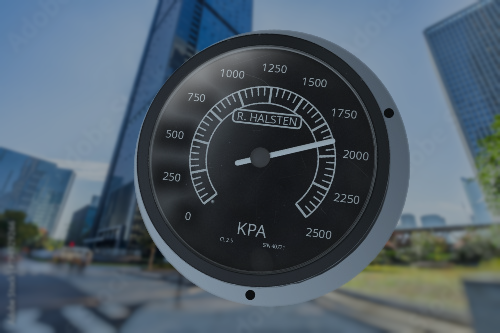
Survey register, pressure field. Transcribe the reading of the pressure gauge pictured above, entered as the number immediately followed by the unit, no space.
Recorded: 1900kPa
